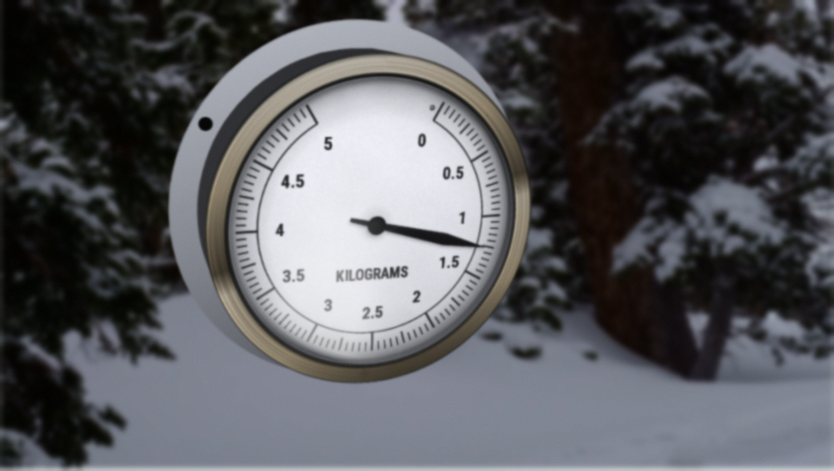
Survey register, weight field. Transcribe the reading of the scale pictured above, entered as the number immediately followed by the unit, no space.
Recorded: 1.25kg
